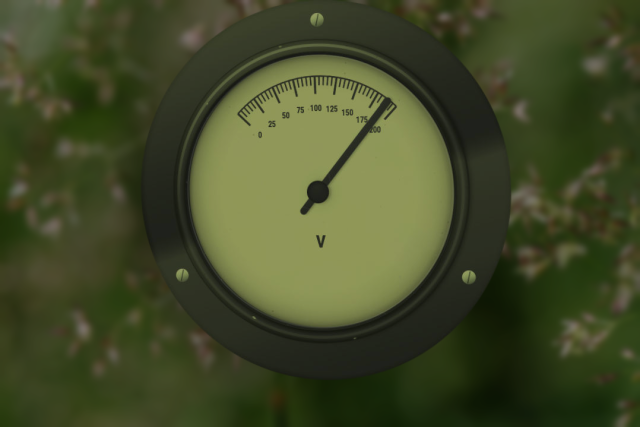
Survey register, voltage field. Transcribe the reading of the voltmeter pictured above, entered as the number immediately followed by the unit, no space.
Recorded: 190V
